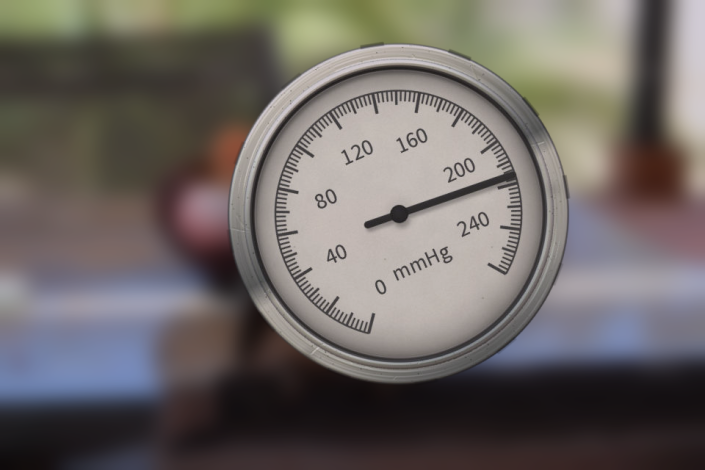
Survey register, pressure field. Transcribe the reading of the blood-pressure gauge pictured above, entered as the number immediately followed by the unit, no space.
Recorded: 216mmHg
